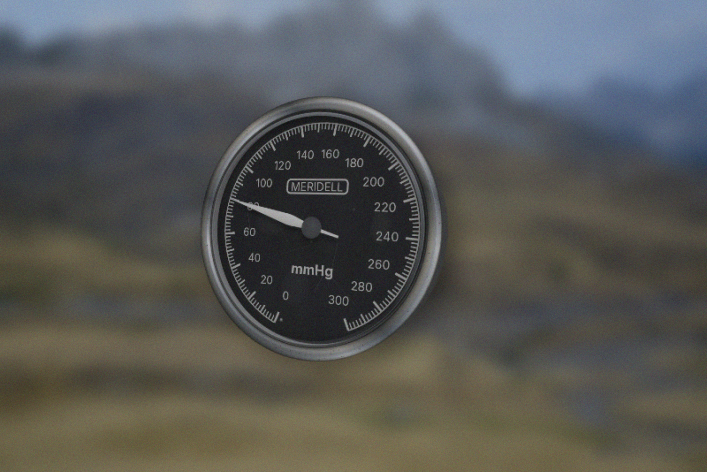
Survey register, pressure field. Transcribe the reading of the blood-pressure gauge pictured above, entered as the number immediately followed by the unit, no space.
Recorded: 80mmHg
